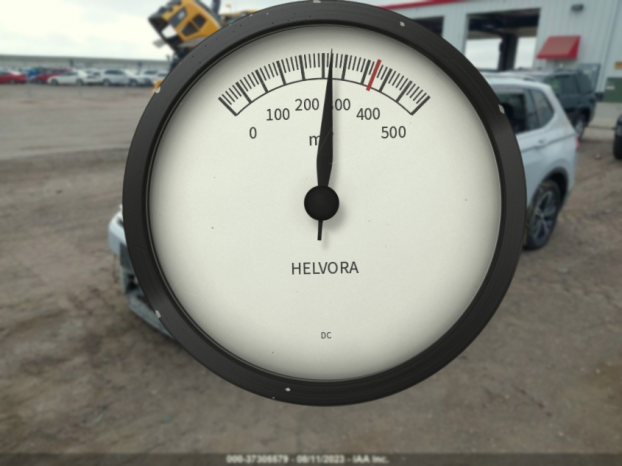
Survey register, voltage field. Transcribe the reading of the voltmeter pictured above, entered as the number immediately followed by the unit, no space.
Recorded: 270mV
